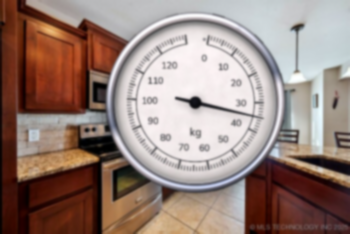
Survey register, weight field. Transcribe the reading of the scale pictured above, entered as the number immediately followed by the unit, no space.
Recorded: 35kg
